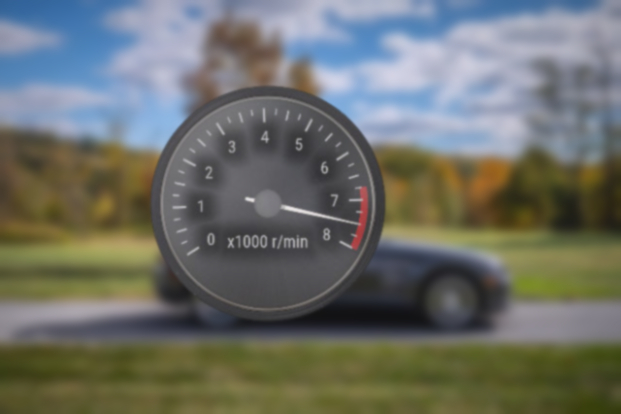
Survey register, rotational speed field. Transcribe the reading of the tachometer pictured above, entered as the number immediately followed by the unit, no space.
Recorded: 7500rpm
